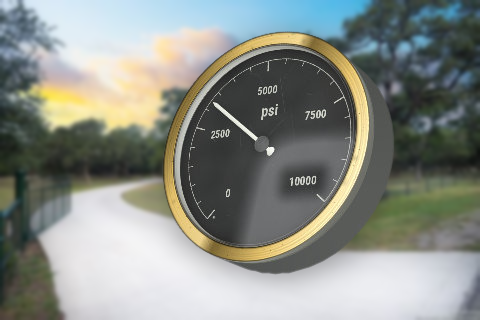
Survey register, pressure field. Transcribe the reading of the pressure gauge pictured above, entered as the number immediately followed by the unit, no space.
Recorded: 3250psi
